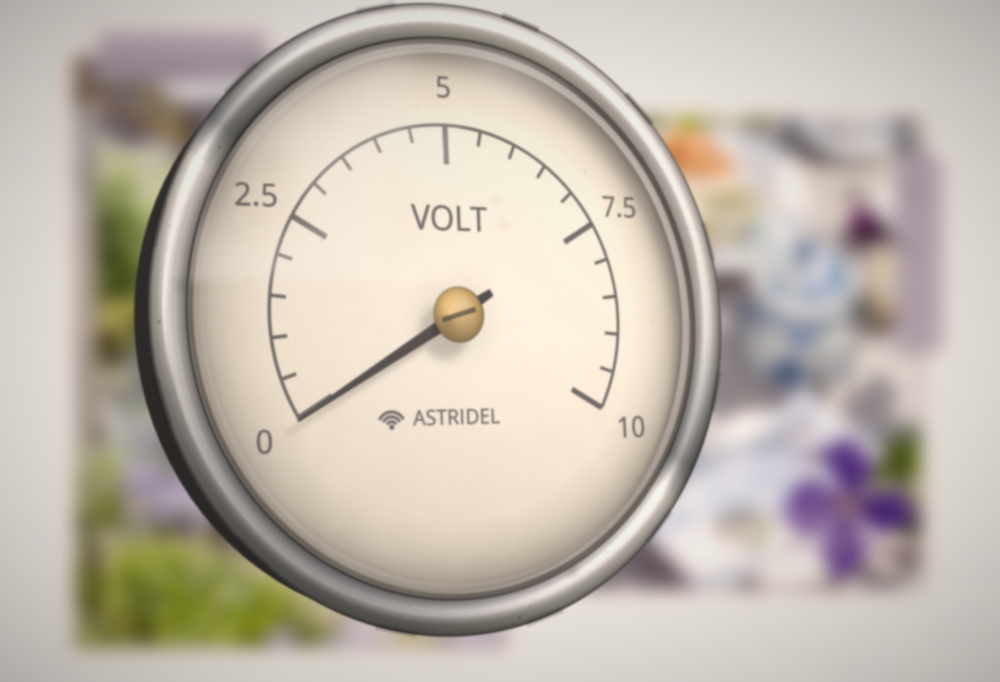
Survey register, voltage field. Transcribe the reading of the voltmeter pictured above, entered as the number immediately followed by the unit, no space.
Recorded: 0V
